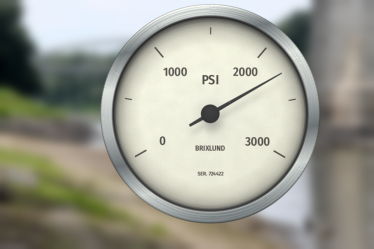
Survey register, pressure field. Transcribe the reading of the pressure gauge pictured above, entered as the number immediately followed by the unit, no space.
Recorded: 2250psi
